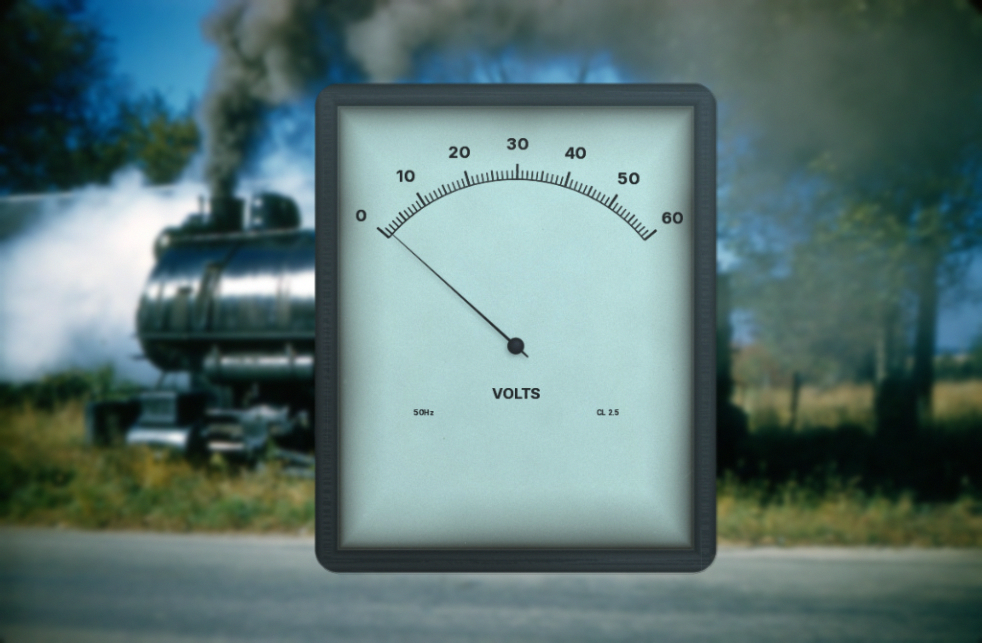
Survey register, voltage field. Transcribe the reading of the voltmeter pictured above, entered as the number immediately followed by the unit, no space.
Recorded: 1V
